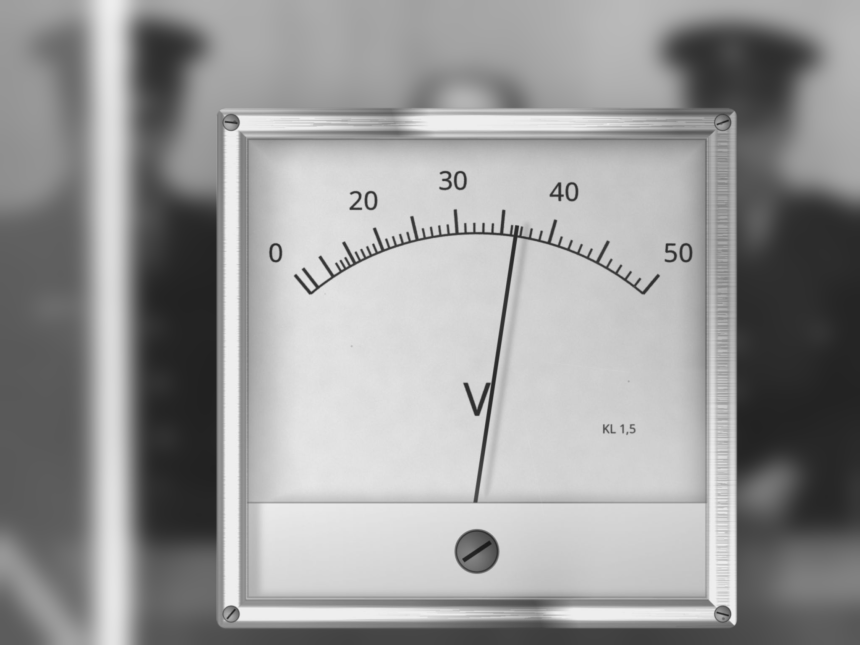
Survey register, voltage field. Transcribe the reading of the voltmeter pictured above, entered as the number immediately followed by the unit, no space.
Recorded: 36.5V
